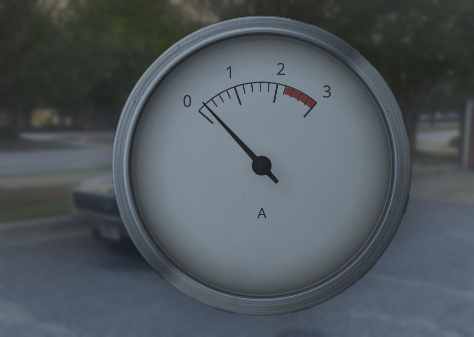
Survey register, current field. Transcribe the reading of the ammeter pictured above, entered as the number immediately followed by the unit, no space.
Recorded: 0.2A
